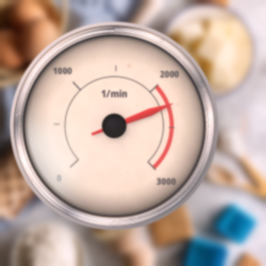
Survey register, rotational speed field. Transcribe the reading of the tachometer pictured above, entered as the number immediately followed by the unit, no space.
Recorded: 2250rpm
